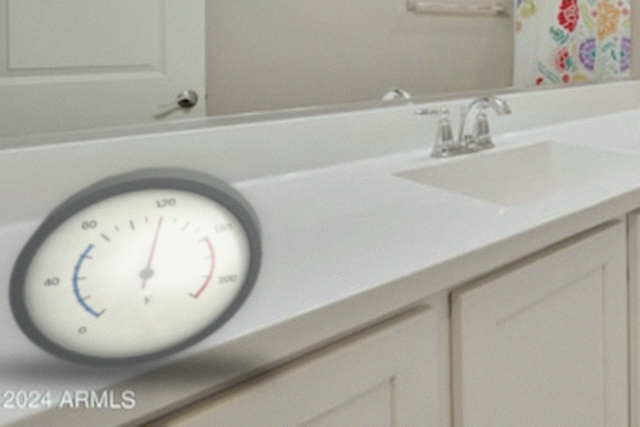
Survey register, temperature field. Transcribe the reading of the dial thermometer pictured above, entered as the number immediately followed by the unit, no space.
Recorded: 120°F
